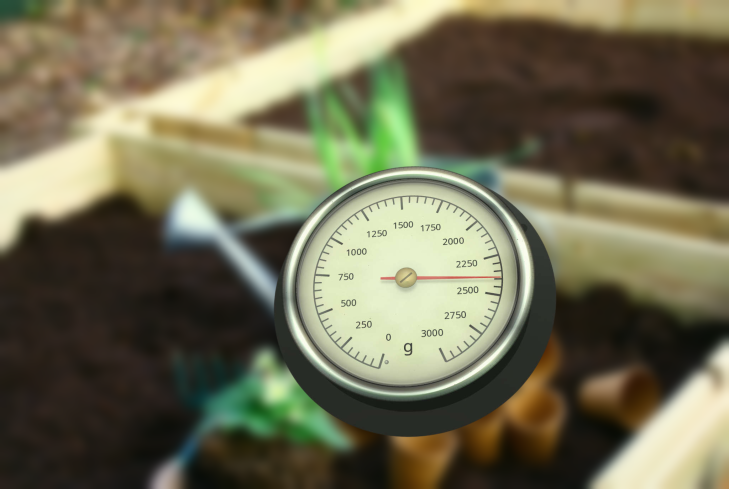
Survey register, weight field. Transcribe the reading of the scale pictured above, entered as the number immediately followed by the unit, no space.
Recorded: 2400g
